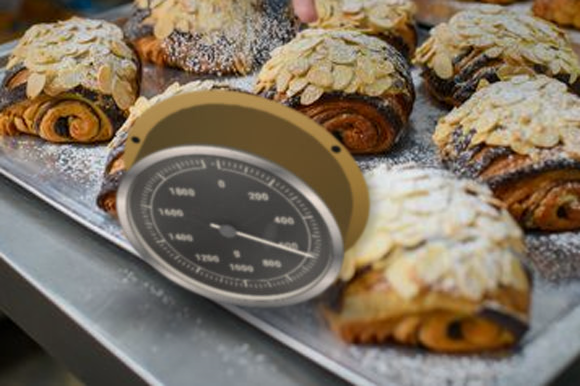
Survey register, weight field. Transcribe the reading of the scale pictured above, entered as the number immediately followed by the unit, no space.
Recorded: 600g
